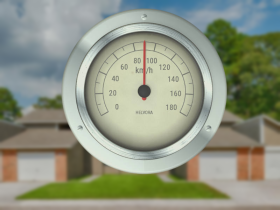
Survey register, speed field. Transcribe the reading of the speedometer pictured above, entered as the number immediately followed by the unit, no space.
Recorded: 90km/h
